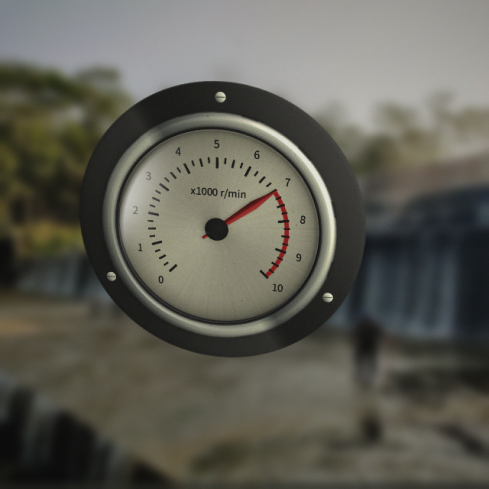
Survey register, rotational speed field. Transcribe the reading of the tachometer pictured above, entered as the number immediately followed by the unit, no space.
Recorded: 7000rpm
